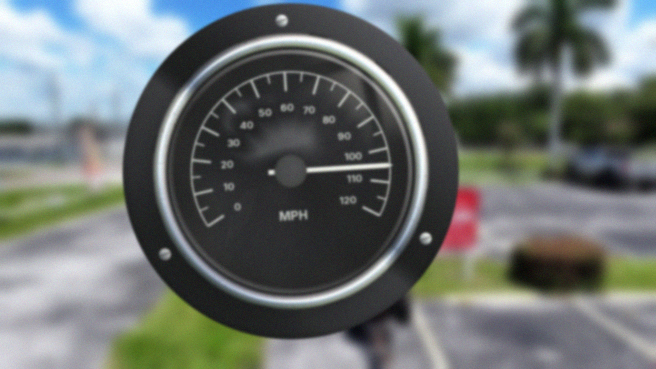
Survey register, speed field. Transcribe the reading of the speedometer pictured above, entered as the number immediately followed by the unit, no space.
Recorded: 105mph
